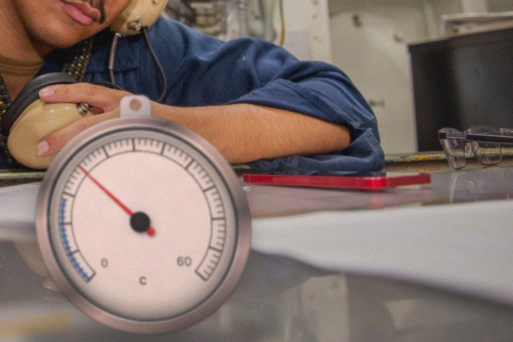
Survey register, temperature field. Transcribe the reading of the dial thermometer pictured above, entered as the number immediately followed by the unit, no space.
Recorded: 20°C
